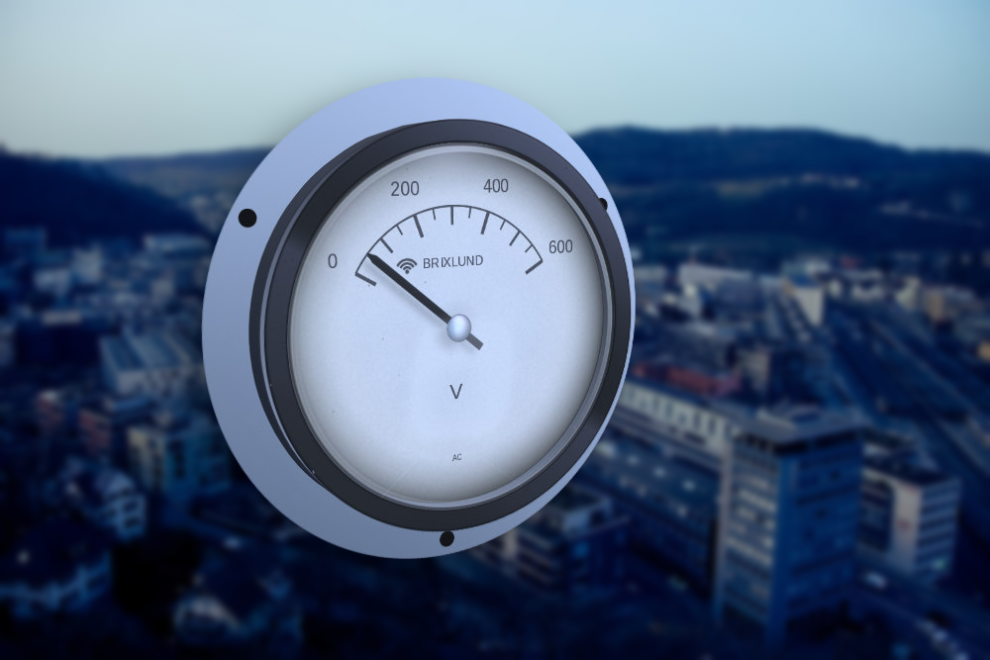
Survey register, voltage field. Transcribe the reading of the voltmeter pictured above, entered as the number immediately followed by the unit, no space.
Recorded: 50V
